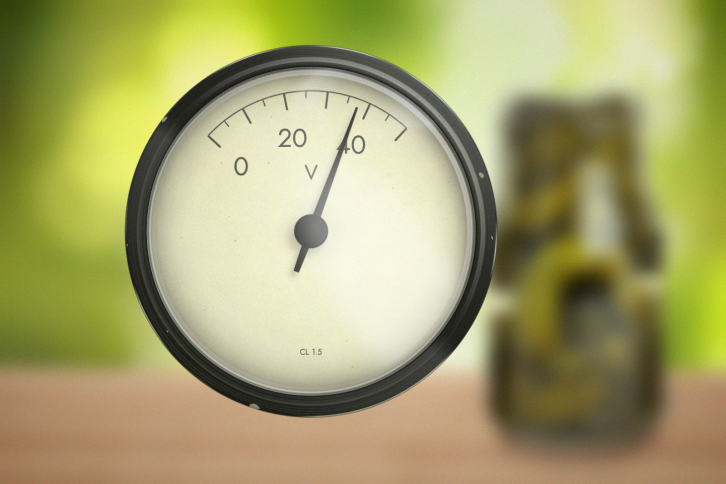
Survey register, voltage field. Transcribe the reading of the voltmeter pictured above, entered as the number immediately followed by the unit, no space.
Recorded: 37.5V
